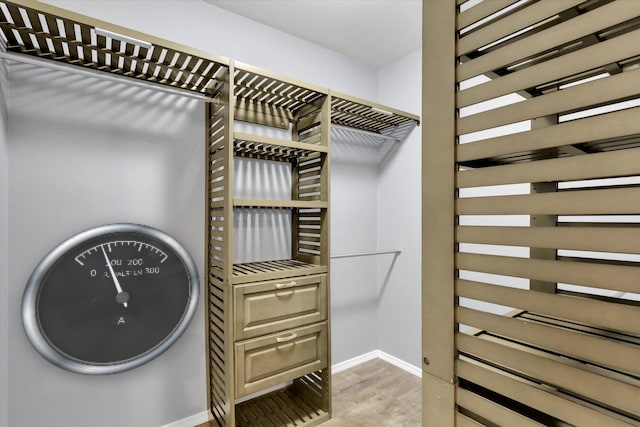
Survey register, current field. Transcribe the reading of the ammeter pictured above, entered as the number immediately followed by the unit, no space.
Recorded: 80A
